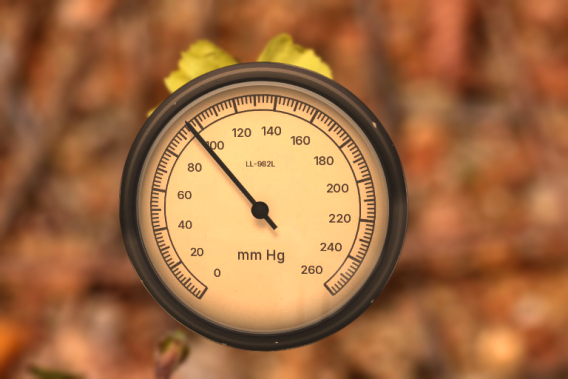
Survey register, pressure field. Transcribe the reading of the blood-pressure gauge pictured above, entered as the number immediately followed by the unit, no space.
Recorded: 96mmHg
